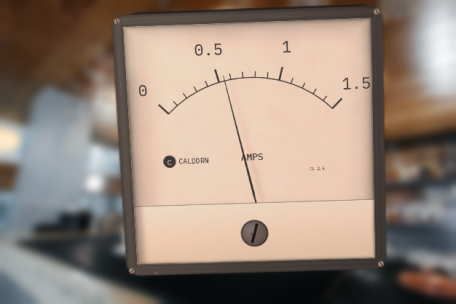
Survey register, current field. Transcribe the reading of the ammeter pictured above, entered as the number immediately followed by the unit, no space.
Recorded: 0.55A
